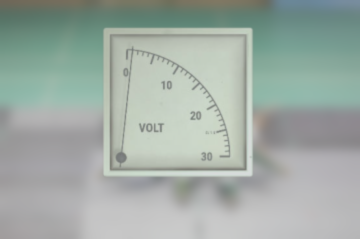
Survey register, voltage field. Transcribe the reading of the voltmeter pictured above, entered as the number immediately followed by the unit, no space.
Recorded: 1V
